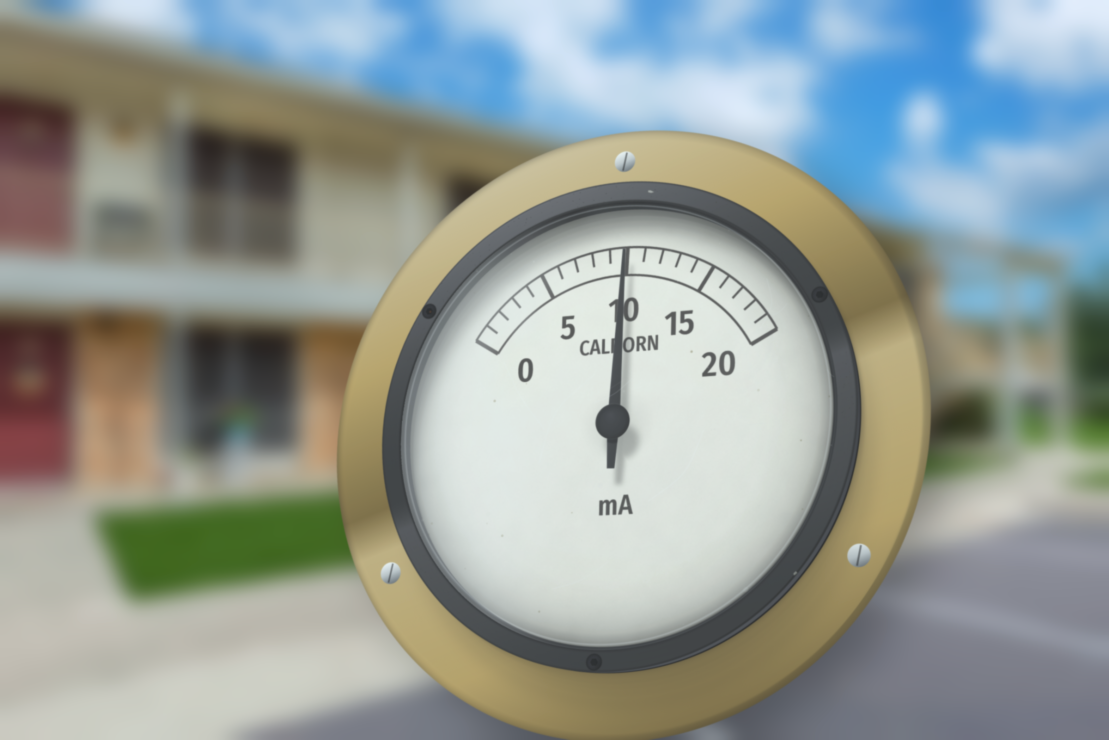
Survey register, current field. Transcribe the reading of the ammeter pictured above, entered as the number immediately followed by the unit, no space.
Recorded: 10mA
